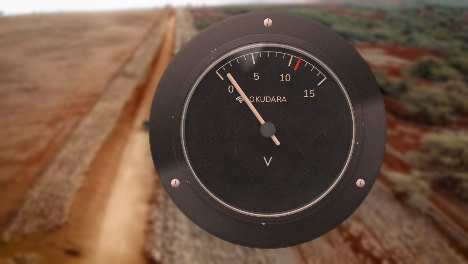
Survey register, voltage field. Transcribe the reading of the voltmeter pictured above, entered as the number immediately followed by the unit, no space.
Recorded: 1V
